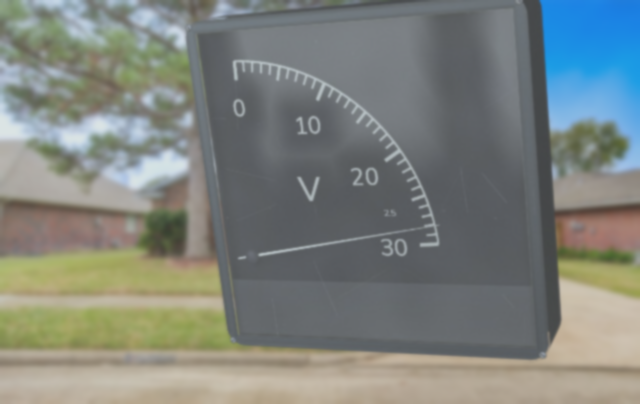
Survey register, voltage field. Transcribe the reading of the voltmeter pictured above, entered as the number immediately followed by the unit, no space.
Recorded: 28V
